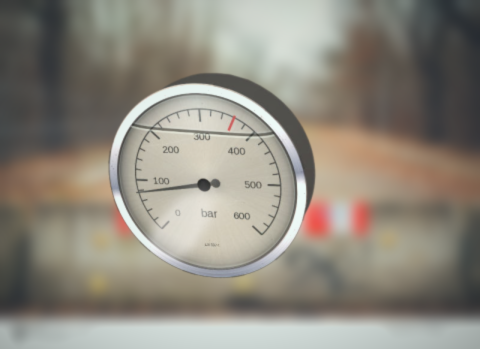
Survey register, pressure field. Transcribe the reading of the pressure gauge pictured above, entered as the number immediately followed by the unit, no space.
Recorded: 80bar
